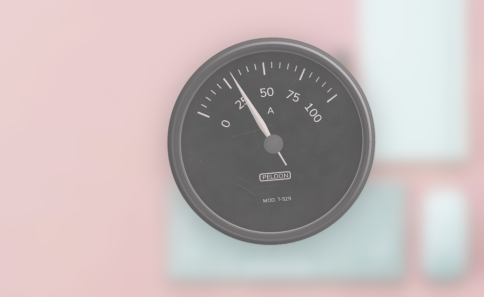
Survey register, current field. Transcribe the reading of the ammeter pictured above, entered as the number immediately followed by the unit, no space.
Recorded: 30A
